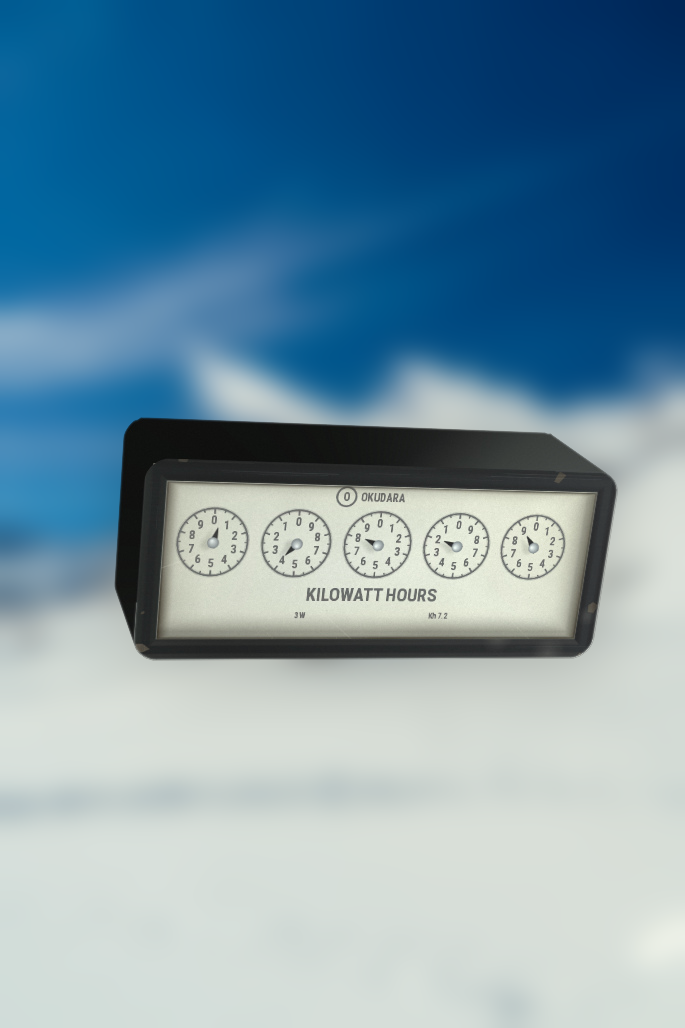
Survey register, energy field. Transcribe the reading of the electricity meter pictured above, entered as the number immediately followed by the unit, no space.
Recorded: 3819kWh
